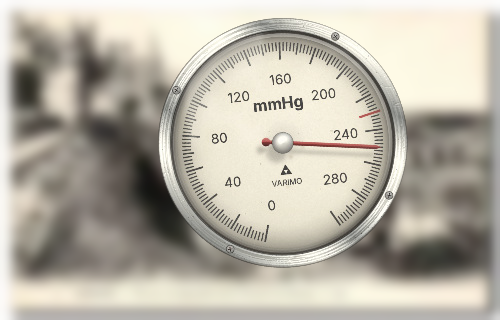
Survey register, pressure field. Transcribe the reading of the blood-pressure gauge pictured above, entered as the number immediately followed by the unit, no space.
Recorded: 250mmHg
